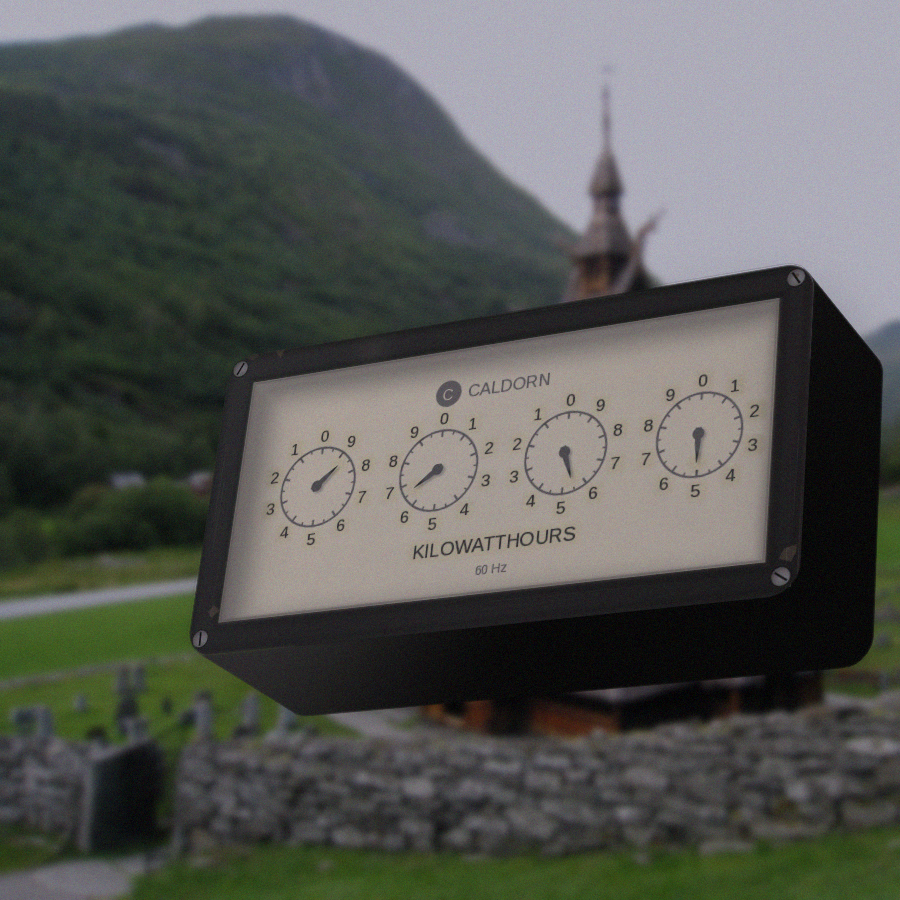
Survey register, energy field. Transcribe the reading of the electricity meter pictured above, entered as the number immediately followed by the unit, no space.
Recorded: 8655kWh
